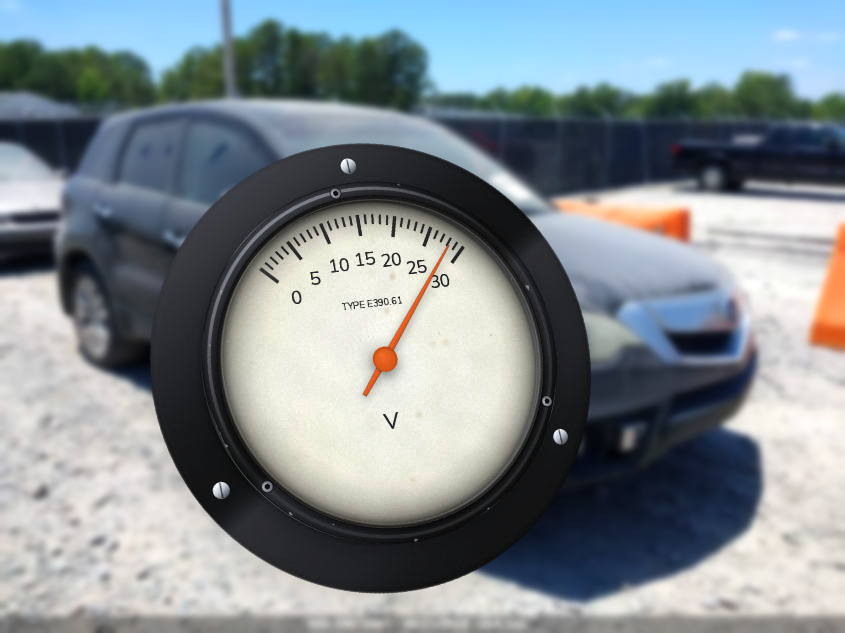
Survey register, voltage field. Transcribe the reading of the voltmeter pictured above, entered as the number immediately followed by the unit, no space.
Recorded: 28V
